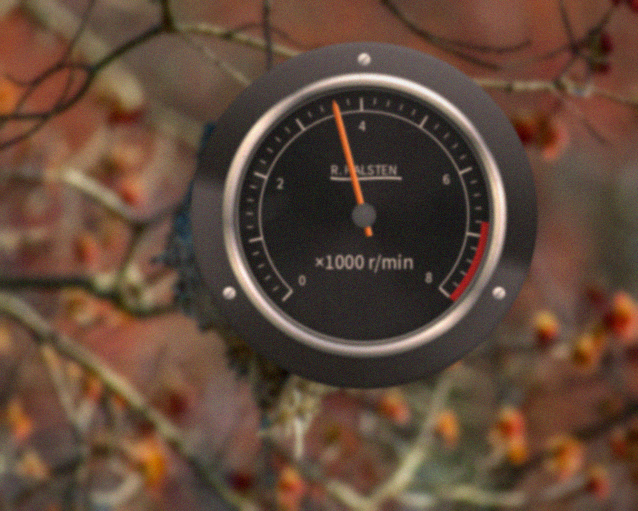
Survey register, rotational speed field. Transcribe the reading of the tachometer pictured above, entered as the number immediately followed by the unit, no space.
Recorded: 3600rpm
